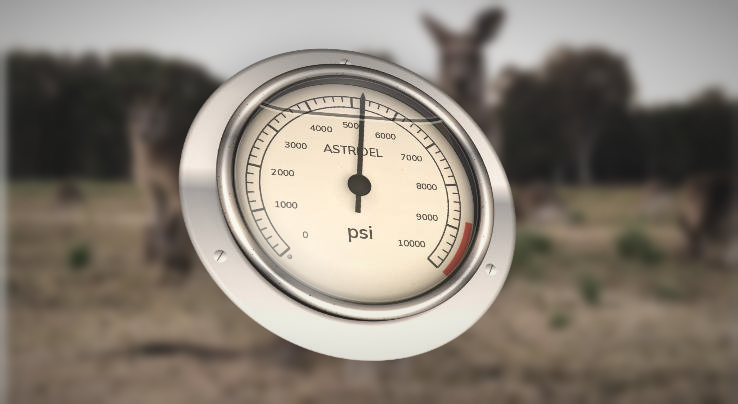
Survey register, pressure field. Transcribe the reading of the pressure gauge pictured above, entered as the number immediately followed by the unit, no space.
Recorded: 5200psi
